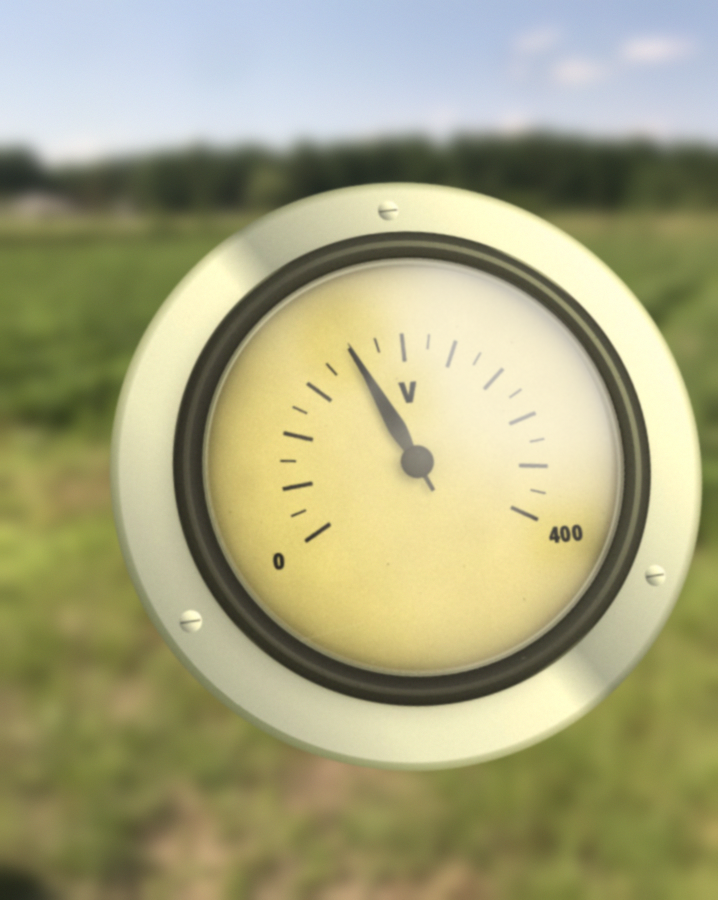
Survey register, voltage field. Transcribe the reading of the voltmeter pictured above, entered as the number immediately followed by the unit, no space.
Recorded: 160V
